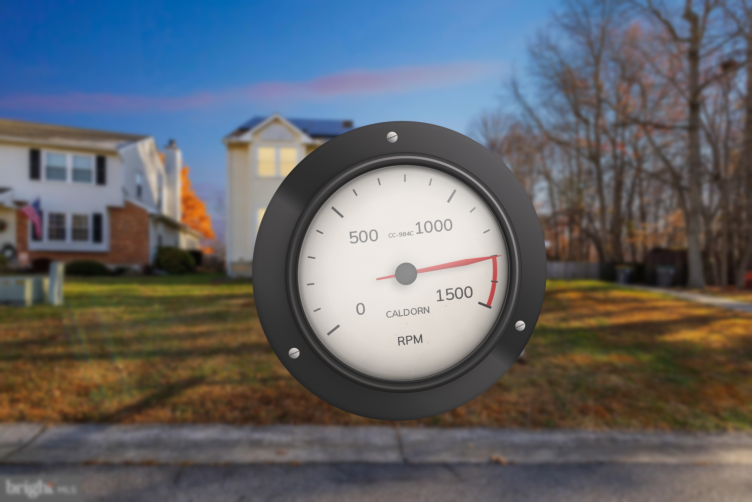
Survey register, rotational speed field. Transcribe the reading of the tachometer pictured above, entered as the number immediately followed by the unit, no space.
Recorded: 1300rpm
